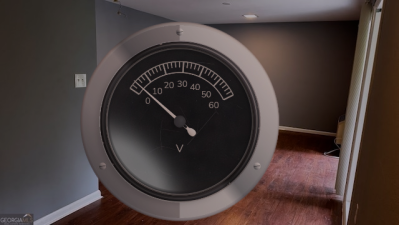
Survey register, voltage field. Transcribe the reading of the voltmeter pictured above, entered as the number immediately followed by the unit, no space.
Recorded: 4V
